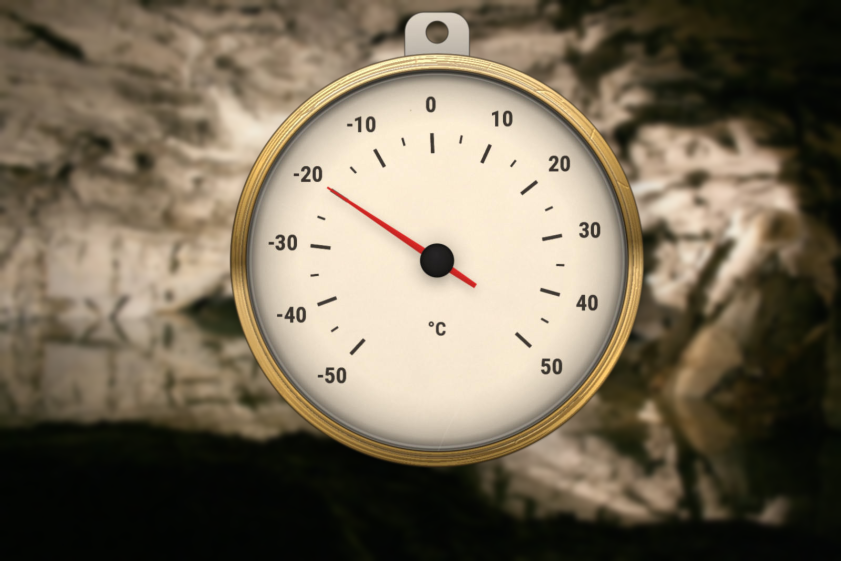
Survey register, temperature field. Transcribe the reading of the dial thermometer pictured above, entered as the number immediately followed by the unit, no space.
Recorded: -20°C
